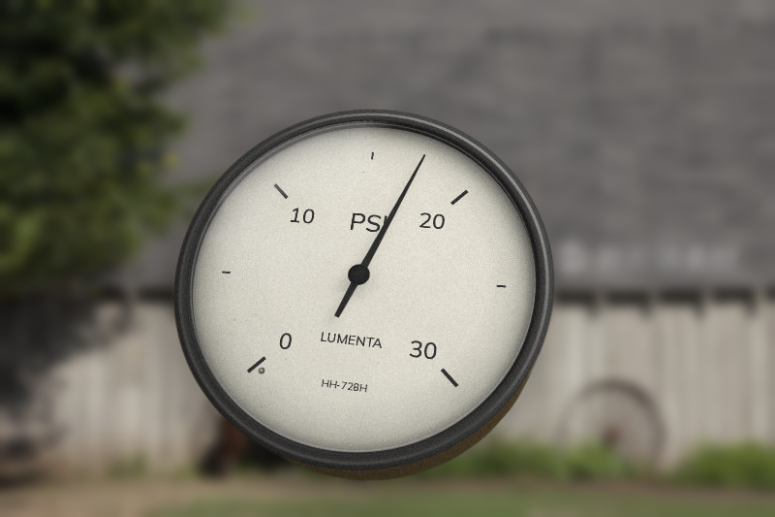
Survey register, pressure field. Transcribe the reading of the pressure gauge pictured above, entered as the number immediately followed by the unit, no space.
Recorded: 17.5psi
